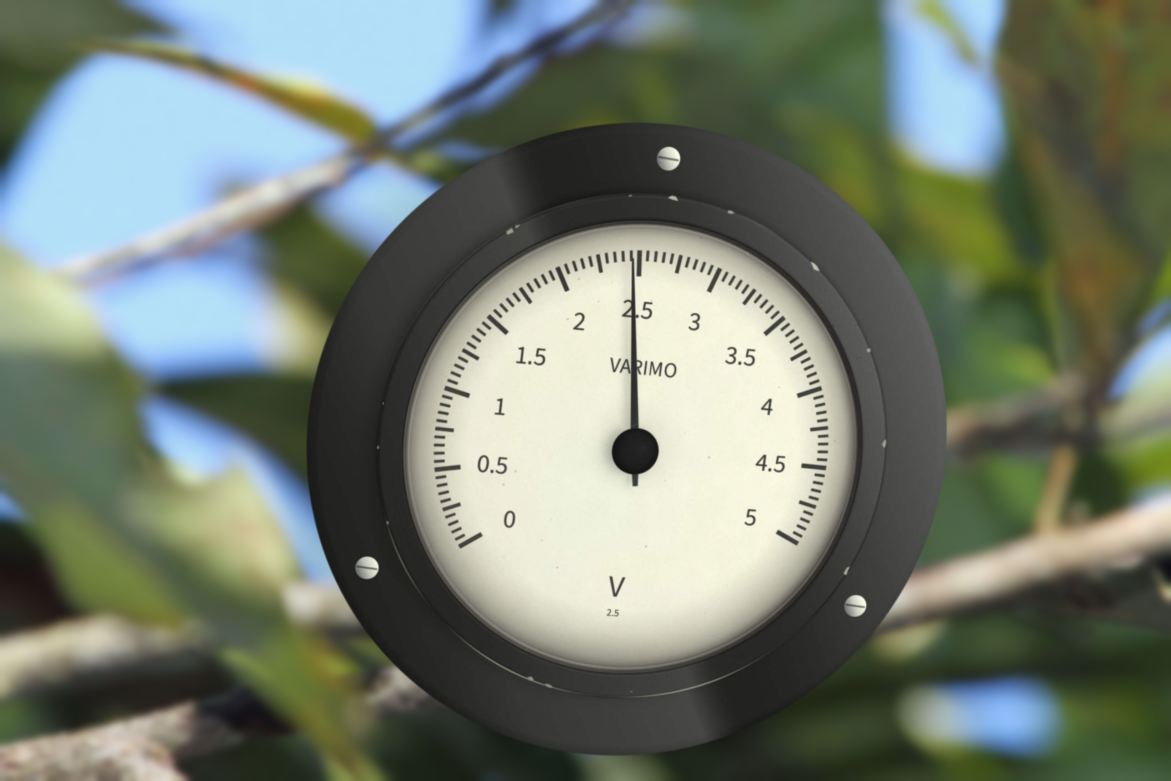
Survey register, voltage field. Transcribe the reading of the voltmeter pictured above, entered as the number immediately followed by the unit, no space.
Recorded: 2.45V
